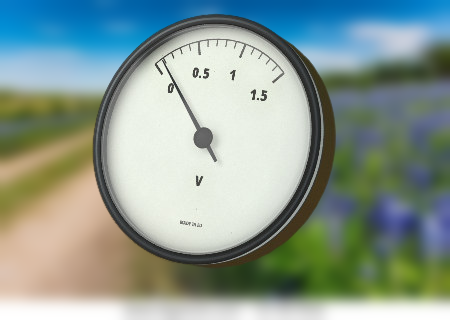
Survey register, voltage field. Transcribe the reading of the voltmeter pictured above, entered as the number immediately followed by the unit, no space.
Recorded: 0.1V
